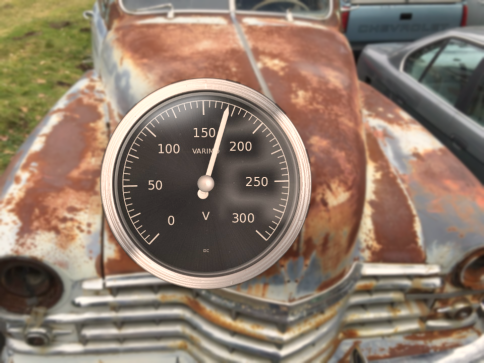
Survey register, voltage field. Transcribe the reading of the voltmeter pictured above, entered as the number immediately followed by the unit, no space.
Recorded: 170V
